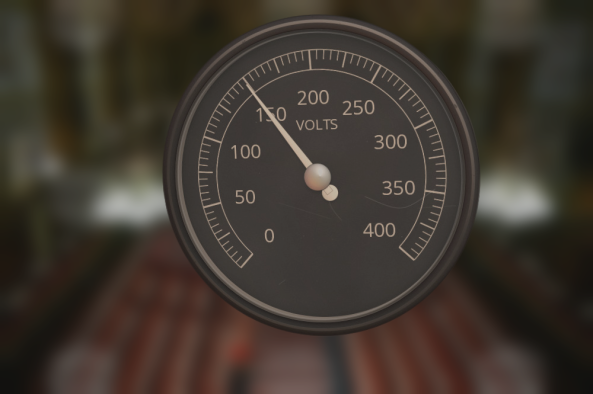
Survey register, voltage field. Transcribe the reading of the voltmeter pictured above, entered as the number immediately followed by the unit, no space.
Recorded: 150V
